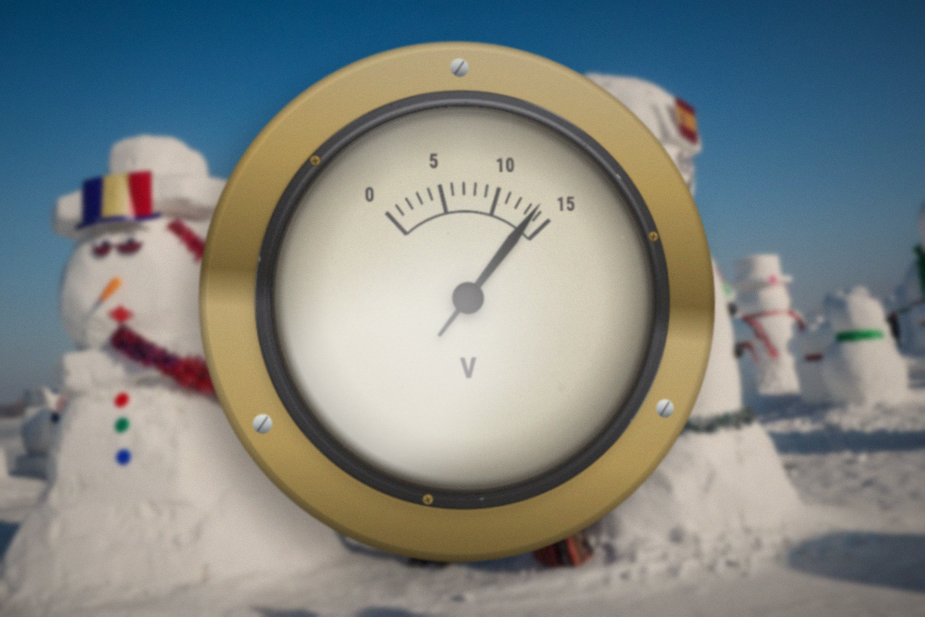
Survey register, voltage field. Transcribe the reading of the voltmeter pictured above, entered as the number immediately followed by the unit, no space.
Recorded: 13.5V
